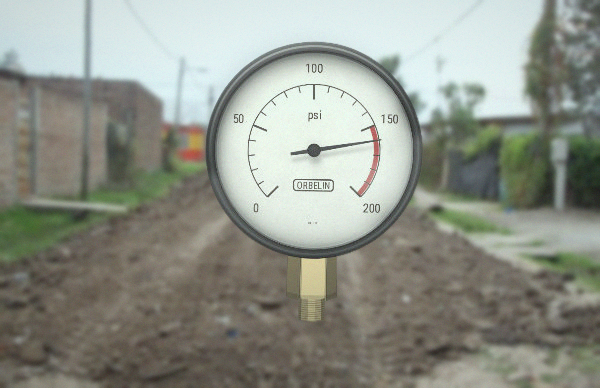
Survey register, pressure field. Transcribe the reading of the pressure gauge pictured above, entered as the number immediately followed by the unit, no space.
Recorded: 160psi
